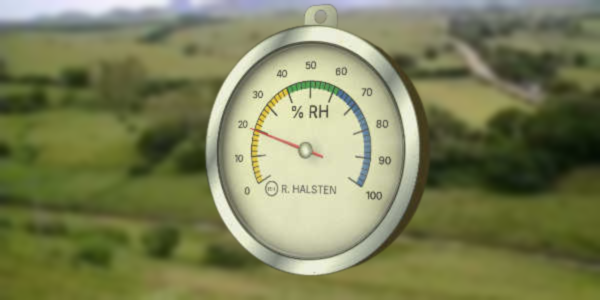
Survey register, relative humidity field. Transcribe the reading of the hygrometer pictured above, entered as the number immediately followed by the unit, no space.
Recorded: 20%
